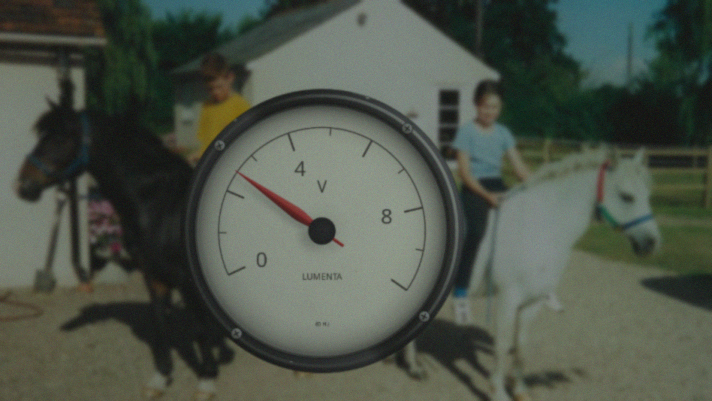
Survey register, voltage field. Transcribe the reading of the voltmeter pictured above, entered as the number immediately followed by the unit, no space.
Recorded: 2.5V
